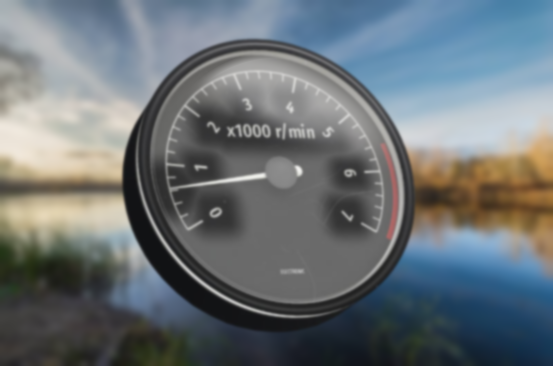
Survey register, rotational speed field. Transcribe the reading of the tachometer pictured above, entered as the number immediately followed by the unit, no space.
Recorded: 600rpm
